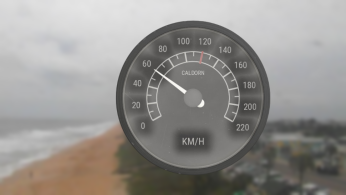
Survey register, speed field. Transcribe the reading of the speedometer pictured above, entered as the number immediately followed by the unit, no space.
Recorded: 60km/h
